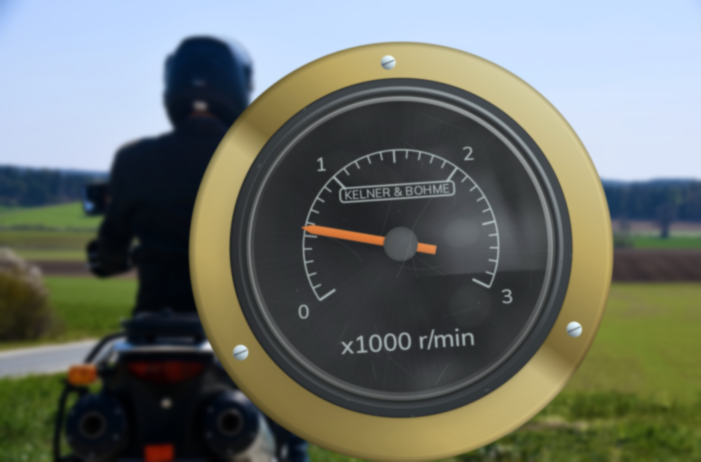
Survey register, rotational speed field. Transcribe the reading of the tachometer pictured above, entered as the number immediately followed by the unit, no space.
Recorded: 550rpm
